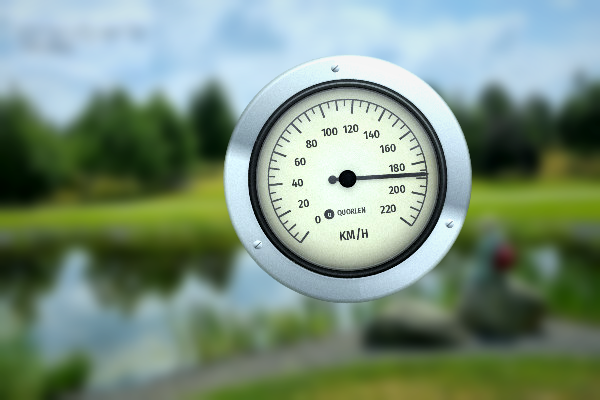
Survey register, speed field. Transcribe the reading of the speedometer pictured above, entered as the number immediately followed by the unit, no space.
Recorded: 187.5km/h
